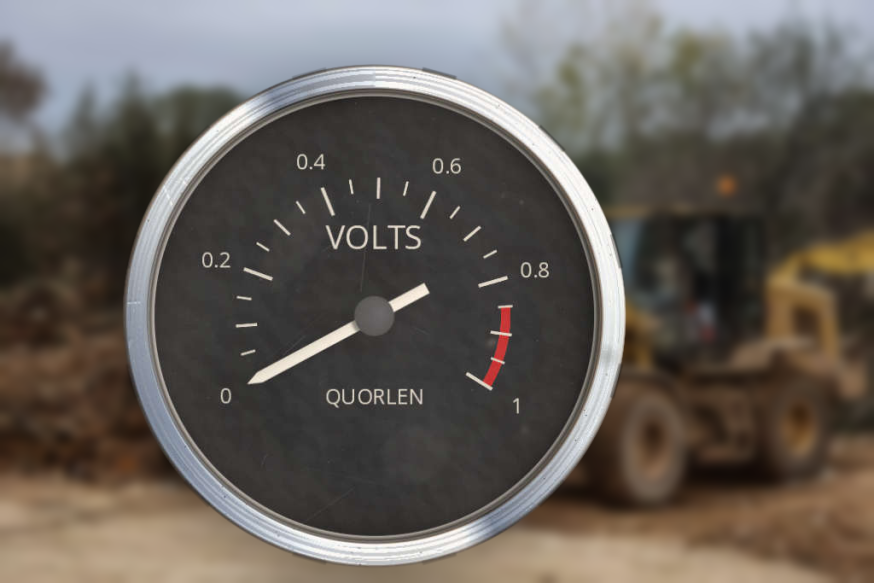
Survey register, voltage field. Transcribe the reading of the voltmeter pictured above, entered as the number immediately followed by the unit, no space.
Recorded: 0V
